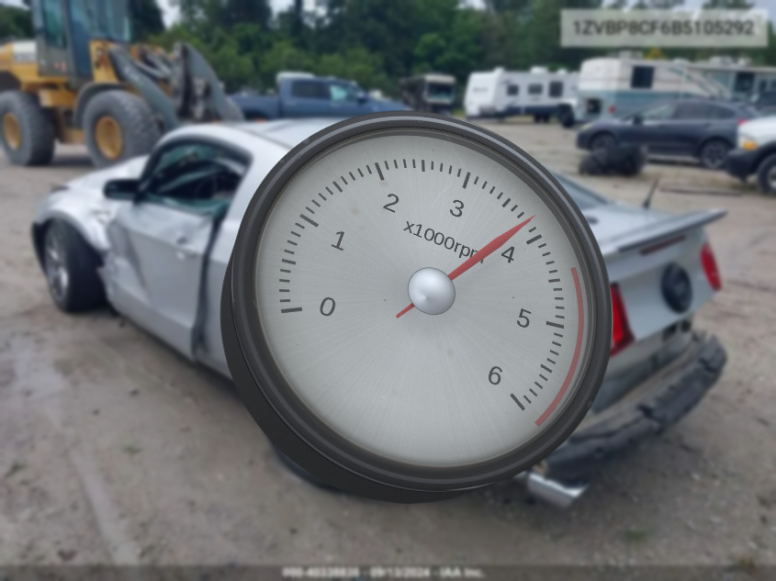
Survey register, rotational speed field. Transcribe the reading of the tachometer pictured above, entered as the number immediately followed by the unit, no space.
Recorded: 3800rpm
